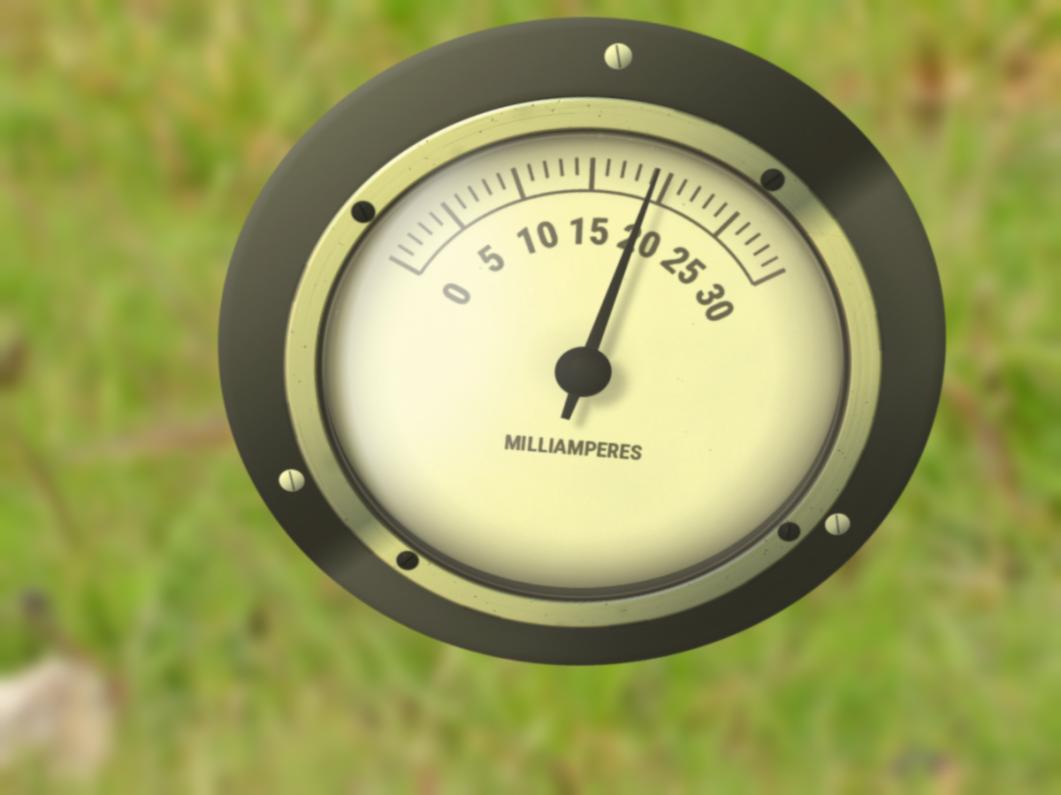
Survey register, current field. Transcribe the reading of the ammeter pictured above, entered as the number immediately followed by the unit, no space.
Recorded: 19mA
